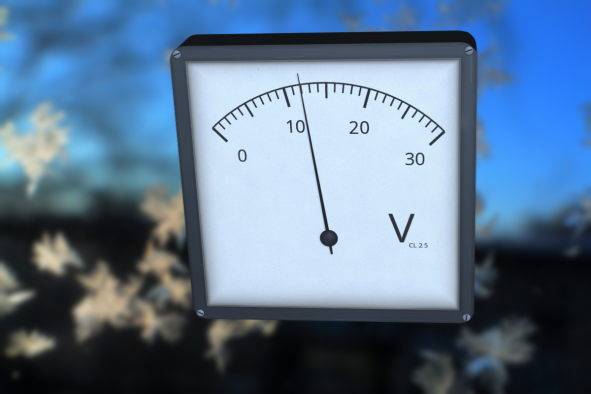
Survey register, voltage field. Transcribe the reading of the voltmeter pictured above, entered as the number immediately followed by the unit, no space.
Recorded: 12V
